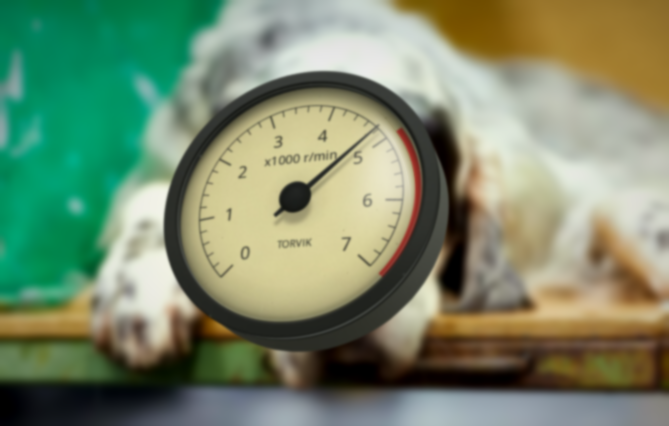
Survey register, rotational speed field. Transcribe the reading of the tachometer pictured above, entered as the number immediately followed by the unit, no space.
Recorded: 4800rpm
